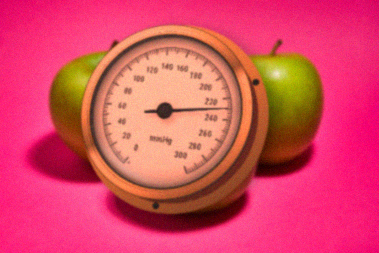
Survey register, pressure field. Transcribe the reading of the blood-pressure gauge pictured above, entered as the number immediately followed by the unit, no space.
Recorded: 230mmHg
